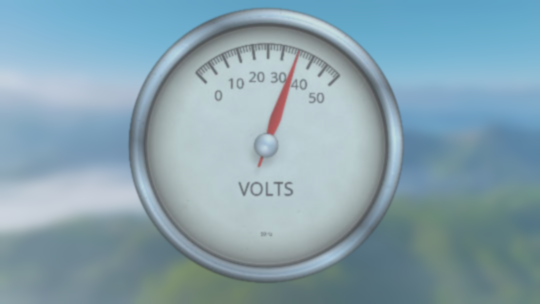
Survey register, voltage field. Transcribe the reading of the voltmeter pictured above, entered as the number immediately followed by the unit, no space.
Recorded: 35V
